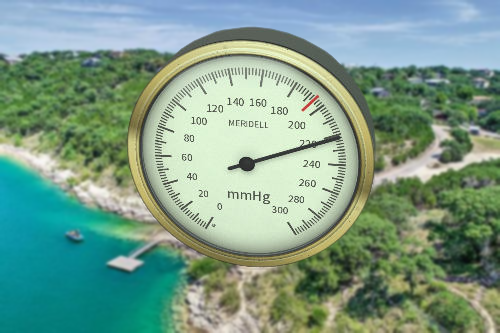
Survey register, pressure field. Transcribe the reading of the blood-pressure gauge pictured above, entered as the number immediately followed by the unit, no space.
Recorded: 220mmHg
